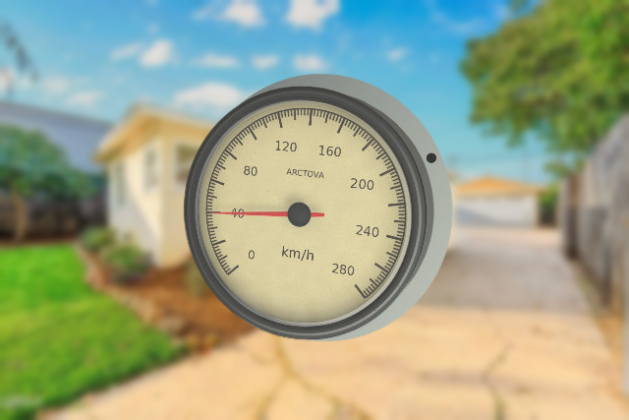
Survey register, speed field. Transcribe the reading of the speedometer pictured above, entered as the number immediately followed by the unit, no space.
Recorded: 40km/h
